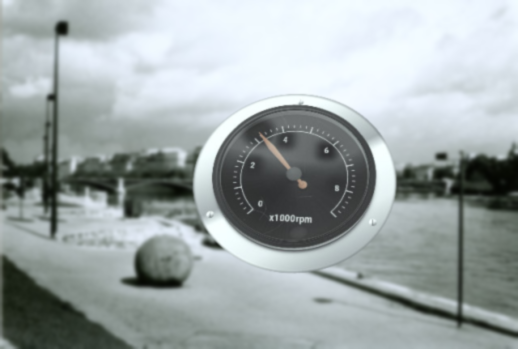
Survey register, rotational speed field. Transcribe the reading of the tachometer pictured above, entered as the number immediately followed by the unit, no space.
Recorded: 3200rpm
